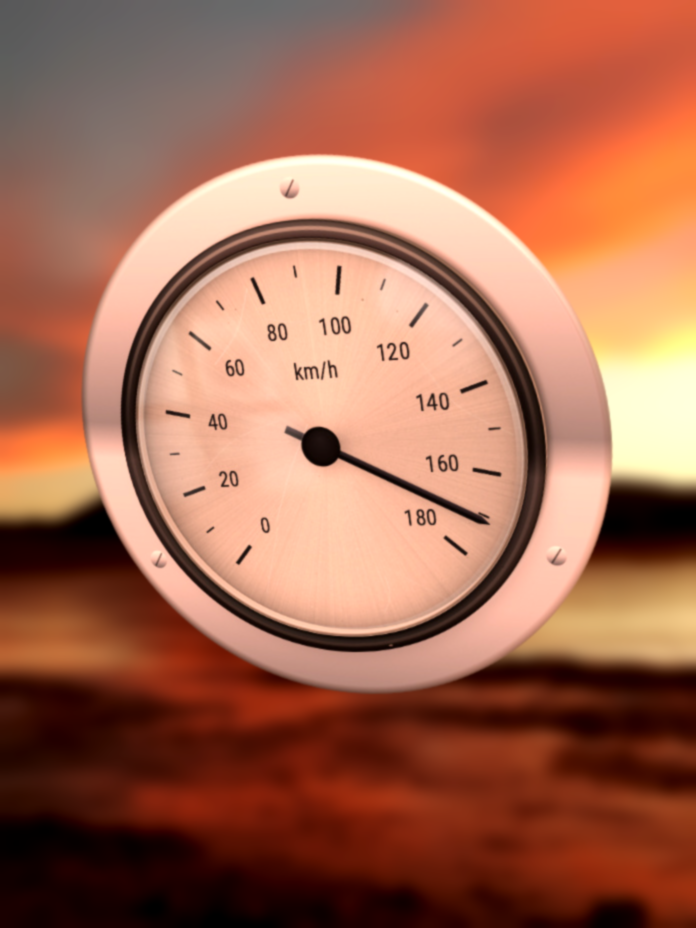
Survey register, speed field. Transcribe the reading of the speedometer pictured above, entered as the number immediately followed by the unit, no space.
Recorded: 170km/h
